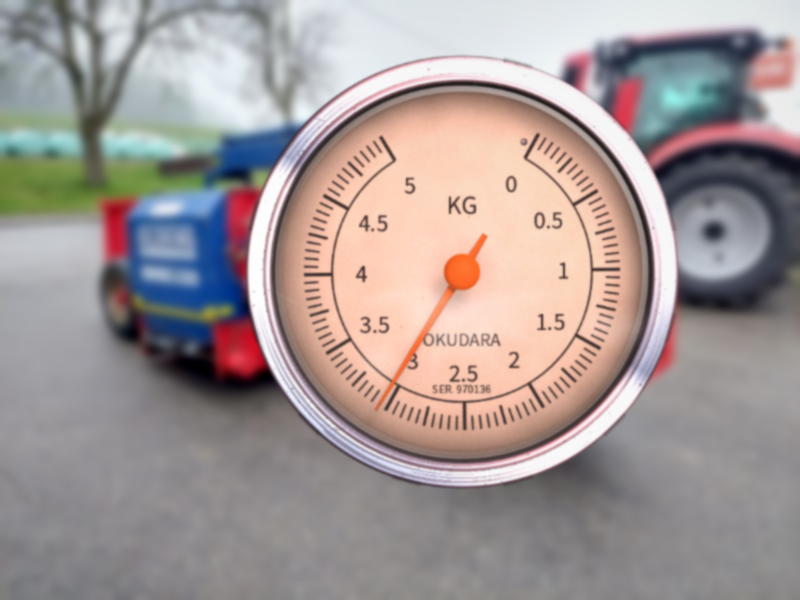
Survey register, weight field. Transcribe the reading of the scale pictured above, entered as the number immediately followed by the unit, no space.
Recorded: 3.05kg
